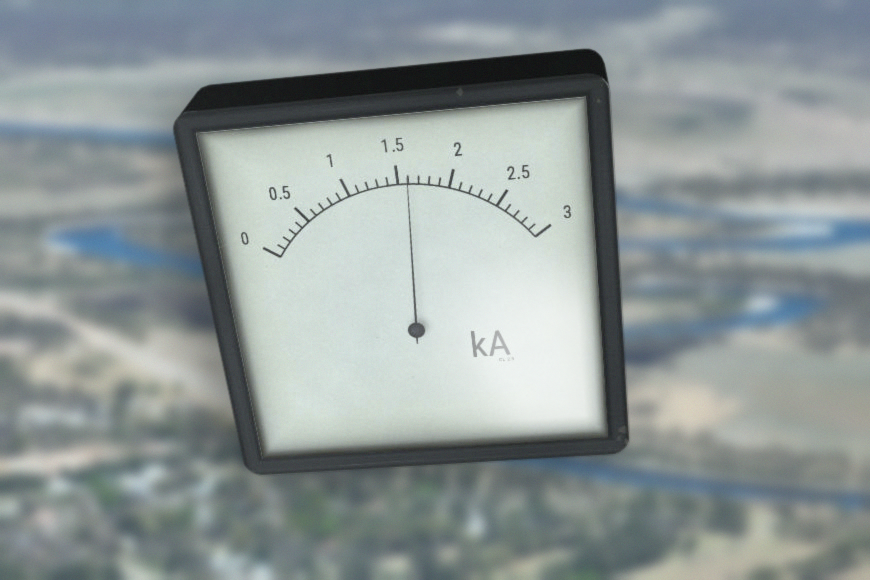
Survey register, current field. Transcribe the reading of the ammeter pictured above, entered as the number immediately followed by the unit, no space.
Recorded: 1.6kA
